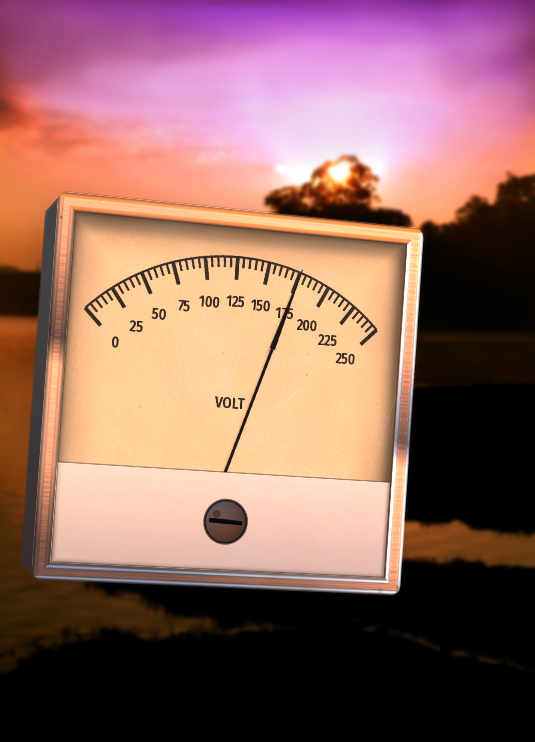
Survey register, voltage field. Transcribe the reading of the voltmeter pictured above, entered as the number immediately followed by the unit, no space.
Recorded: 175V
